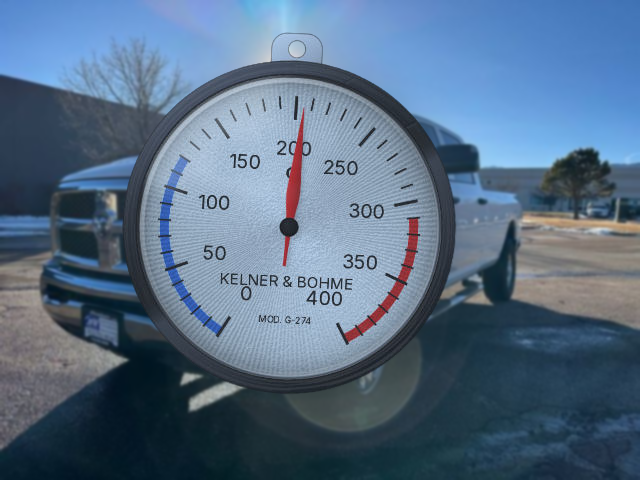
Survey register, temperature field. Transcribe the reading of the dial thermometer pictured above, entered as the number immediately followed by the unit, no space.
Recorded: 205°C
